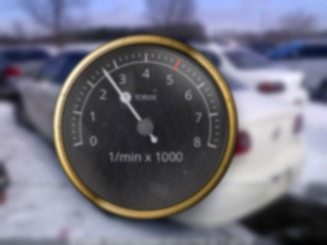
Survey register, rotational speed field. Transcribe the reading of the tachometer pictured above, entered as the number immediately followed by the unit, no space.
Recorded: 2600rpm
